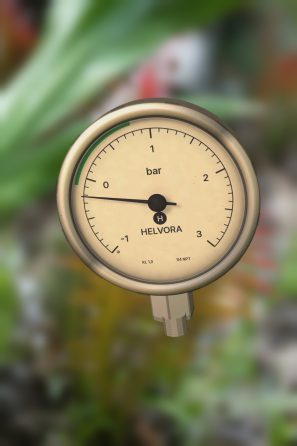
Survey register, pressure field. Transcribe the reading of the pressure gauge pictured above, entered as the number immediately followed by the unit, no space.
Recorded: -0.2bar
